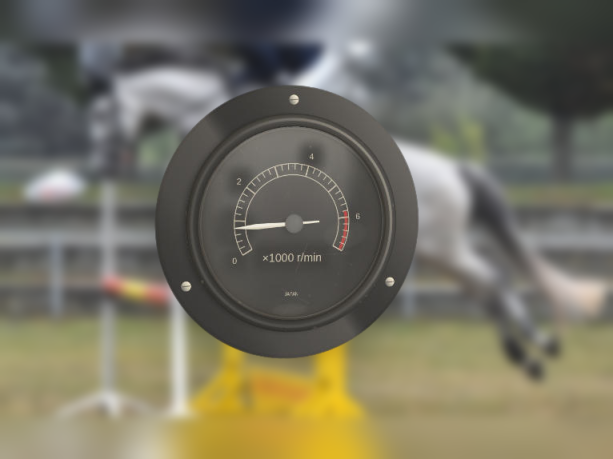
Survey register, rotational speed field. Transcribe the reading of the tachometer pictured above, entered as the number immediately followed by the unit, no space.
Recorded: 800rpm
